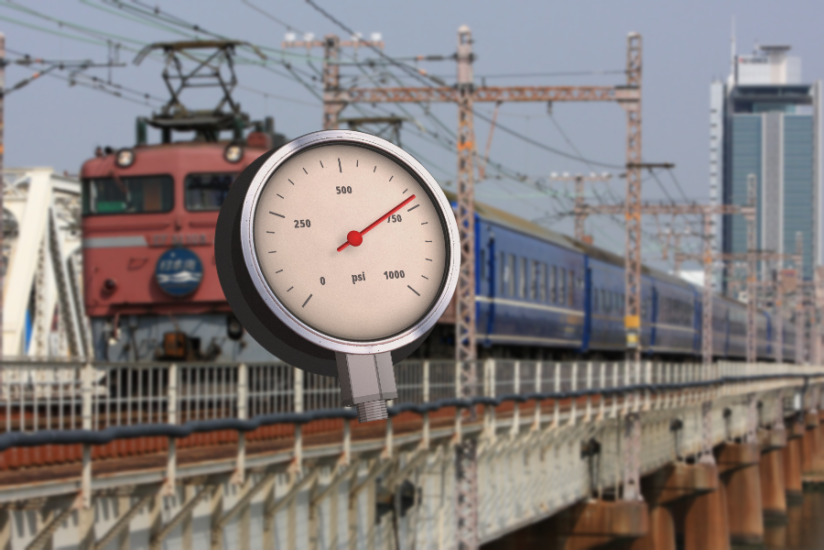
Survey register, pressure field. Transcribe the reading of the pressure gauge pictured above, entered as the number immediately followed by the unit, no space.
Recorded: 725psi
